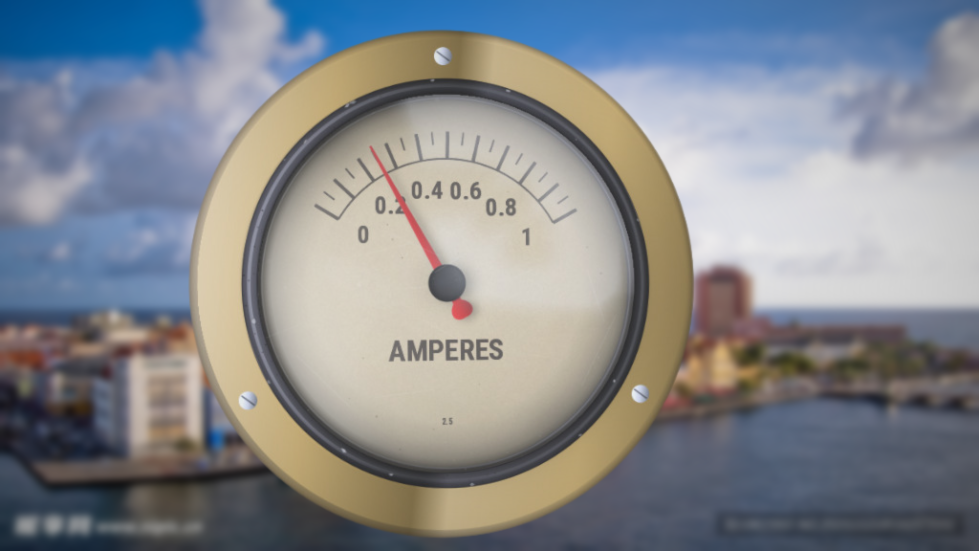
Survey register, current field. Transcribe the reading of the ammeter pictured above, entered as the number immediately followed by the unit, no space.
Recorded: 0.25A
